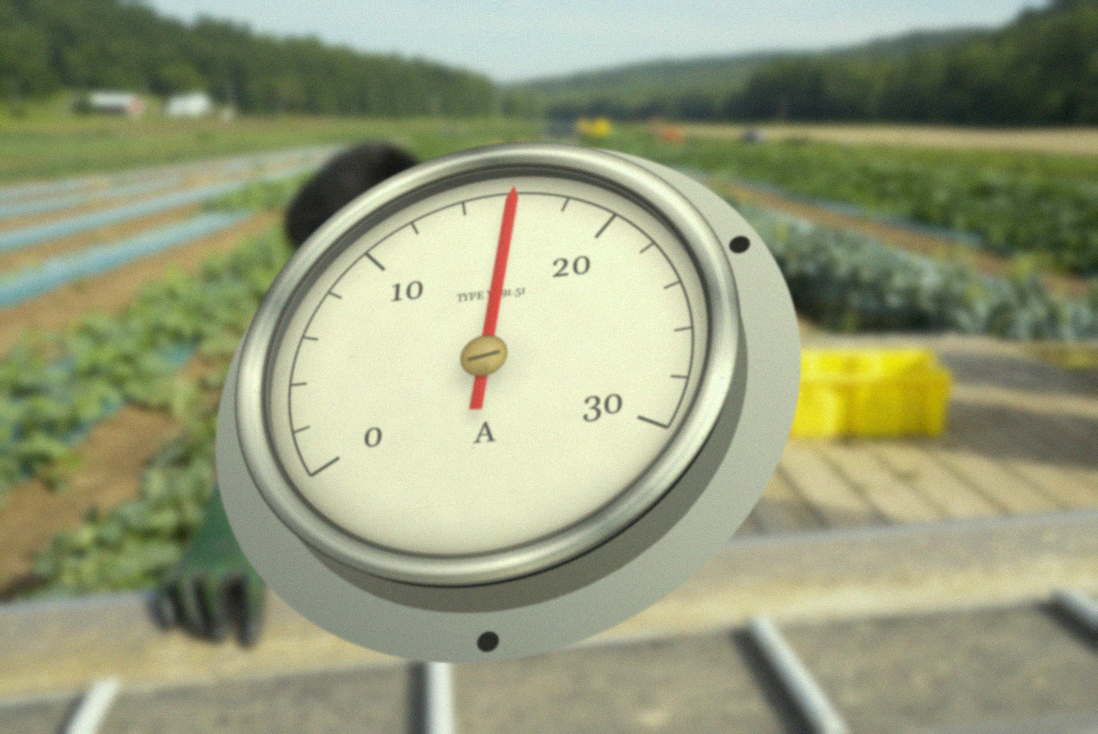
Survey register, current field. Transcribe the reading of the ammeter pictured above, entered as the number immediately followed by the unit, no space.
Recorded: 16A
